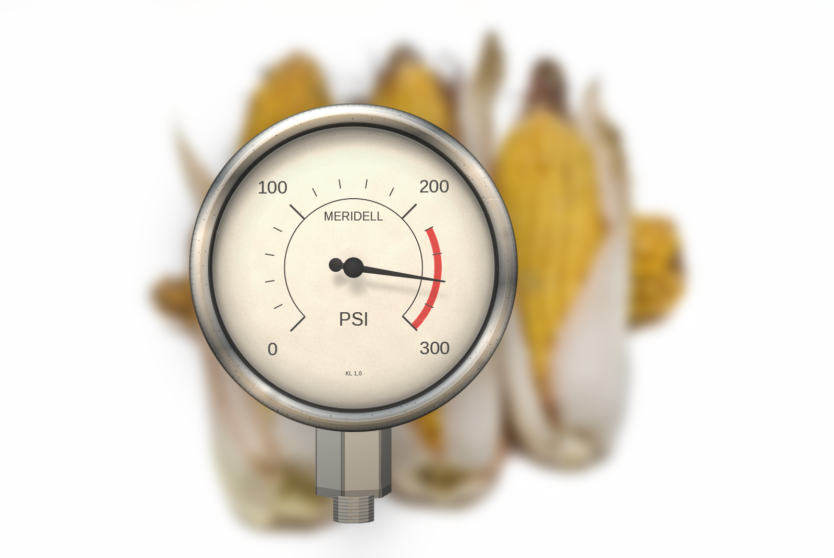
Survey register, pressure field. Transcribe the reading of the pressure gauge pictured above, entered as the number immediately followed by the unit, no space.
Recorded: 260psi
